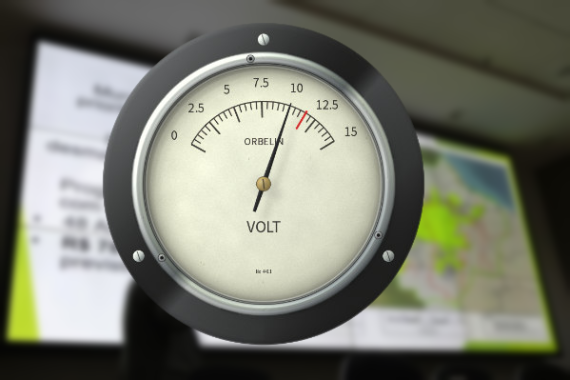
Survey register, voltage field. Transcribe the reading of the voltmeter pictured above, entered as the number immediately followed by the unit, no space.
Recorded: 10V
